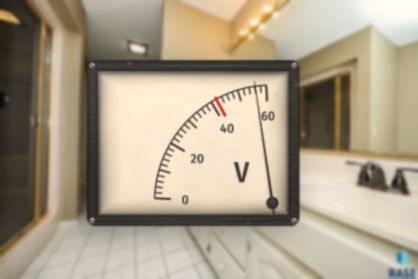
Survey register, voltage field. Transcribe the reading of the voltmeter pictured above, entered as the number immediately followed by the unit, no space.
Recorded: 56V
